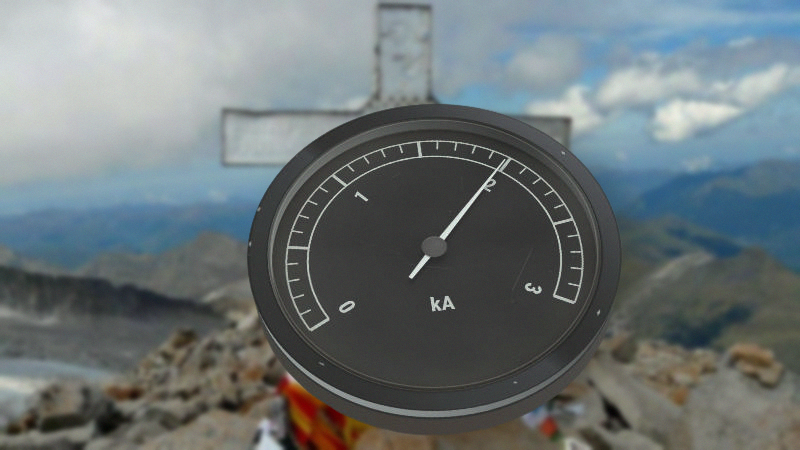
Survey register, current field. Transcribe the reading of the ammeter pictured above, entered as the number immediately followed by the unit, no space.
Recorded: 2kA
